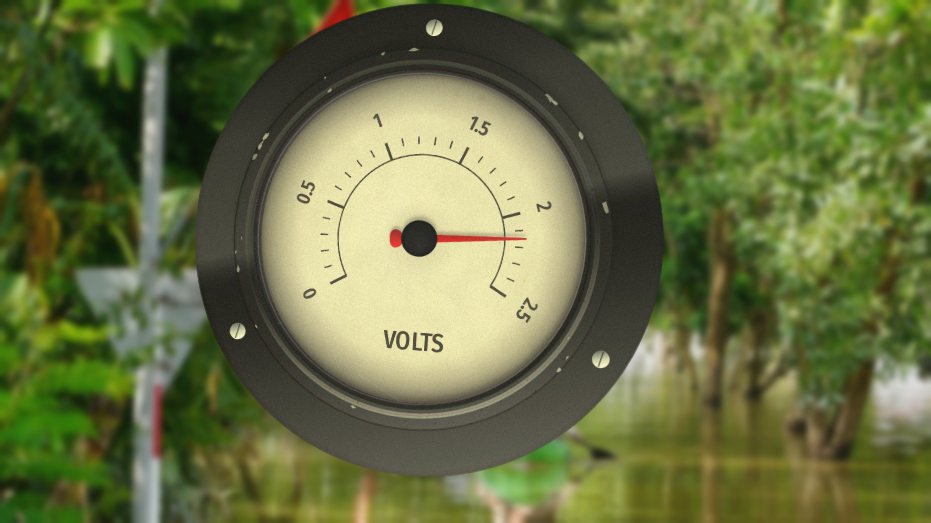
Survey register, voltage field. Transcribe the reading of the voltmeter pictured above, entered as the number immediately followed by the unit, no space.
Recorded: 2.15V
